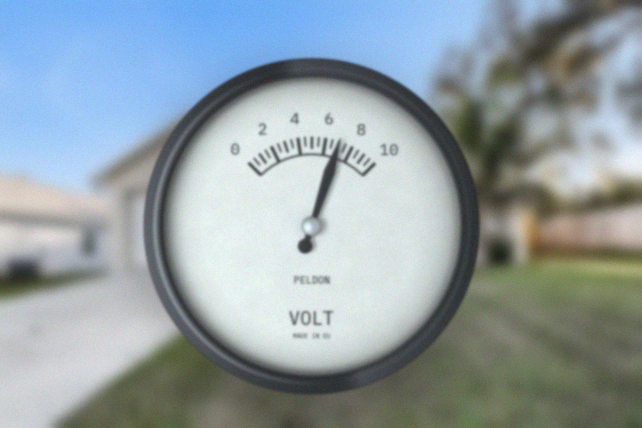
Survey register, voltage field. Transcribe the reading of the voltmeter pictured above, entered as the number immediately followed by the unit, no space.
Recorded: 7V
